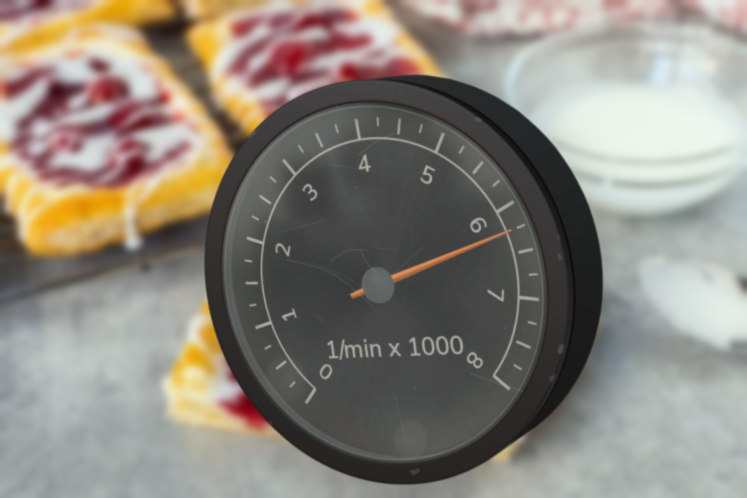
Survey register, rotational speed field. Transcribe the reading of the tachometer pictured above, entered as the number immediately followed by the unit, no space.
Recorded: 6250rpm
